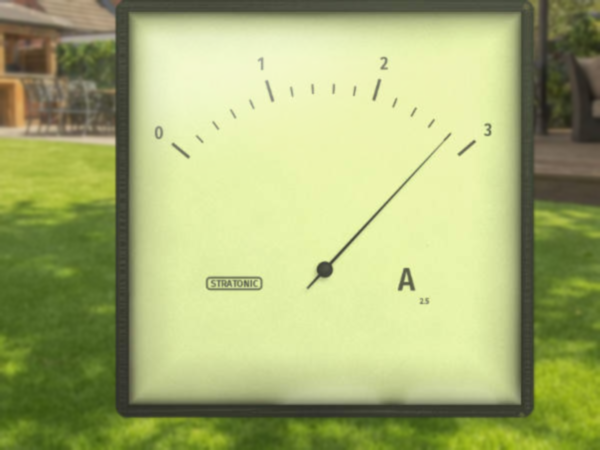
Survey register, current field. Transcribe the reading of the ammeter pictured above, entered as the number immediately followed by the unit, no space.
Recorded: 2.8A
